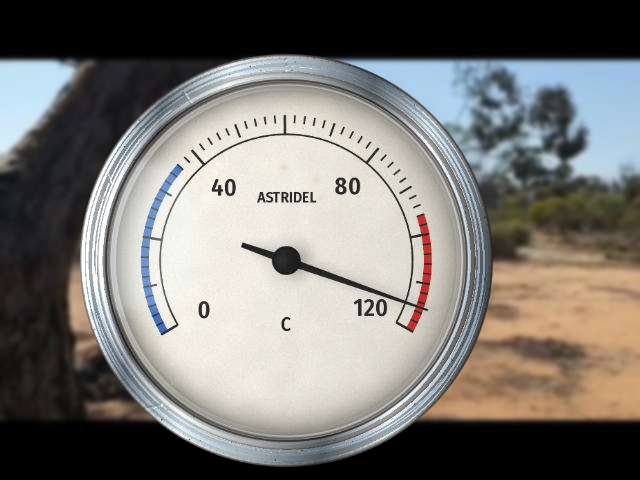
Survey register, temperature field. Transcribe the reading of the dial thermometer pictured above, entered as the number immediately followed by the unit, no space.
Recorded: 115°C
